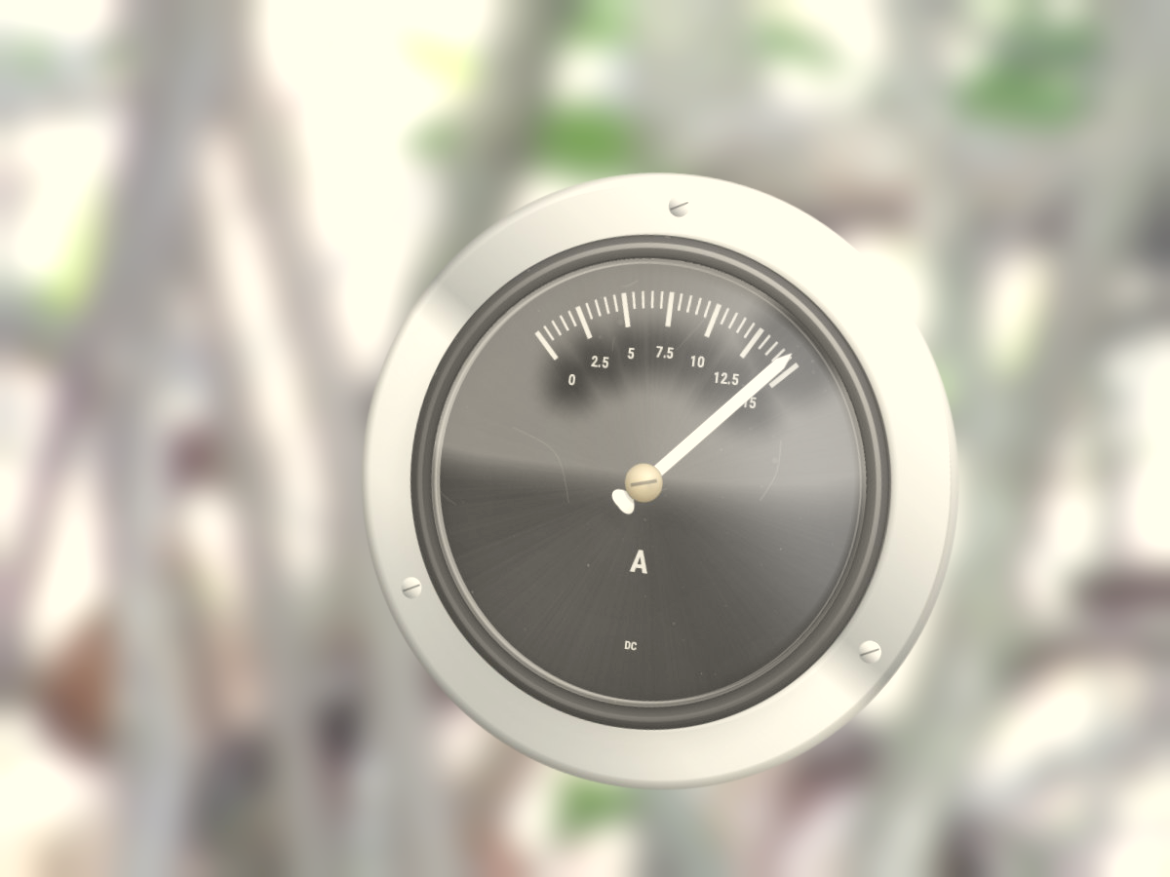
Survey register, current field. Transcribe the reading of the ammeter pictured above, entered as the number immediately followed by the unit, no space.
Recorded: 14.5A
